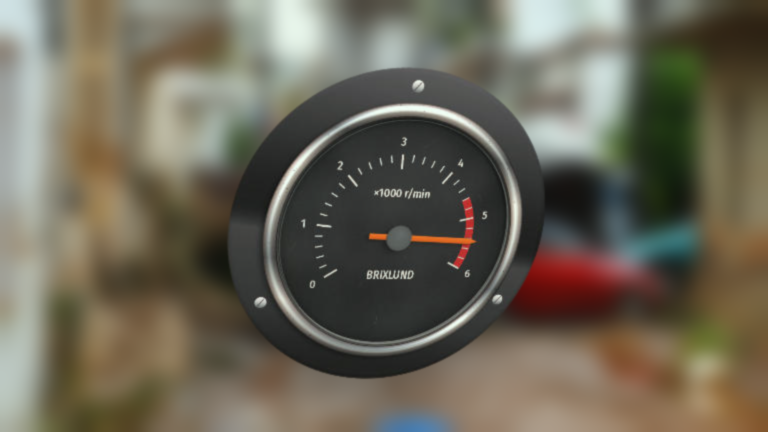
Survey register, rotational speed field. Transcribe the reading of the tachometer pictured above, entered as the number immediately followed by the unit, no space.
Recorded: 5400rpm
